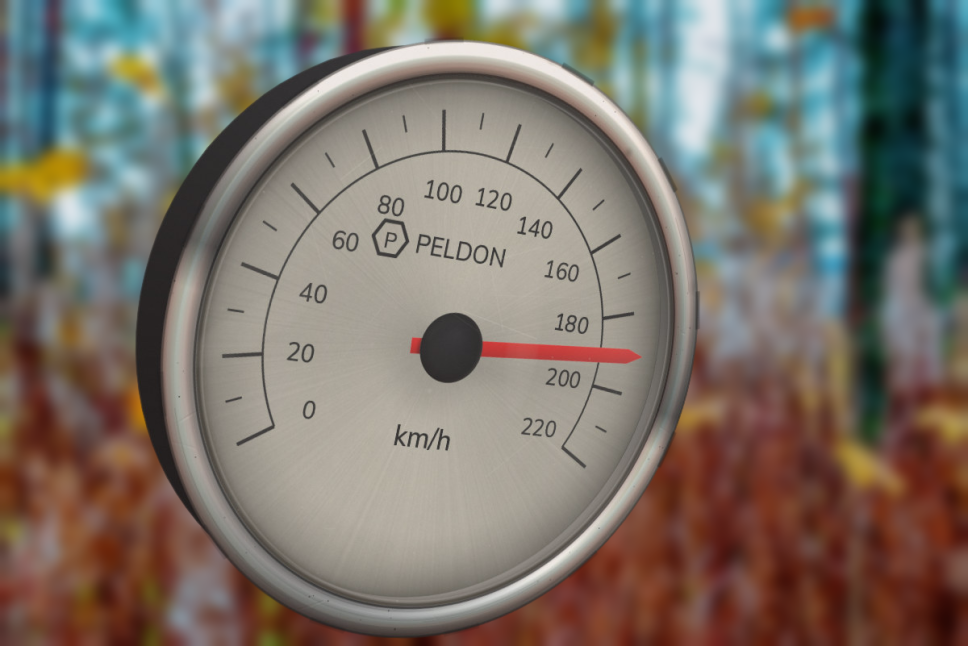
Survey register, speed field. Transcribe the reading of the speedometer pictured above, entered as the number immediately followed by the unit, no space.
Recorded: 190km/h
